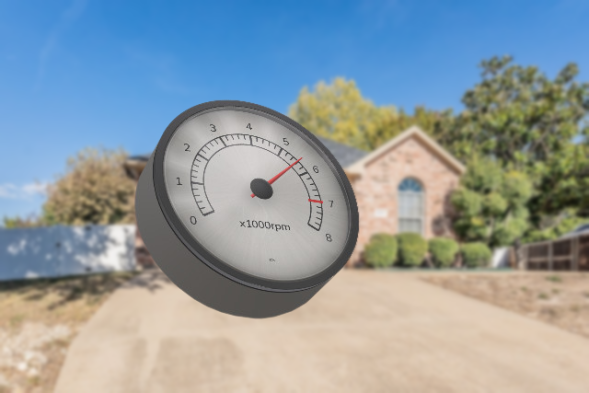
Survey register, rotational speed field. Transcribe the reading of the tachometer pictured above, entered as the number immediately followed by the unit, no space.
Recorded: 5600rpm
